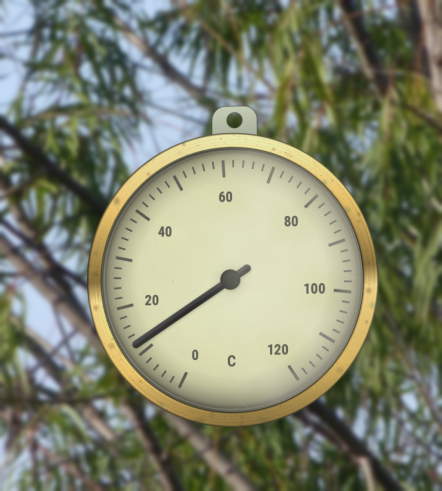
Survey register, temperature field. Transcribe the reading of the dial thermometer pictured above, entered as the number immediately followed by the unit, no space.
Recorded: 12°C
